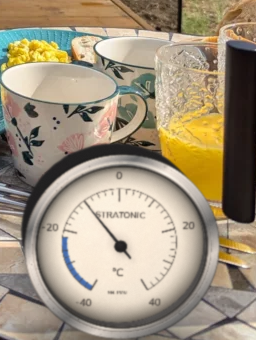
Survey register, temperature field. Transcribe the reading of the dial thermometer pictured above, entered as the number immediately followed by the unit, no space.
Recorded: -10°C
